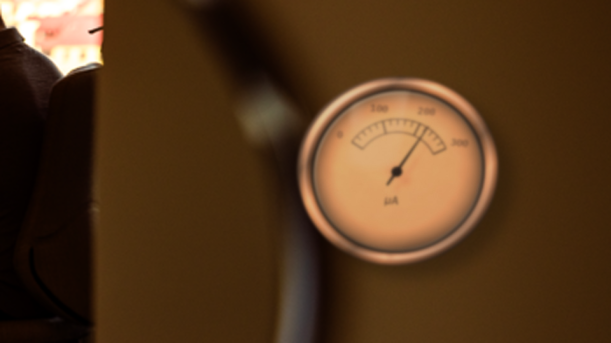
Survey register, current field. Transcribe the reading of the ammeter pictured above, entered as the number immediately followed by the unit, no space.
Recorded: 220µA
